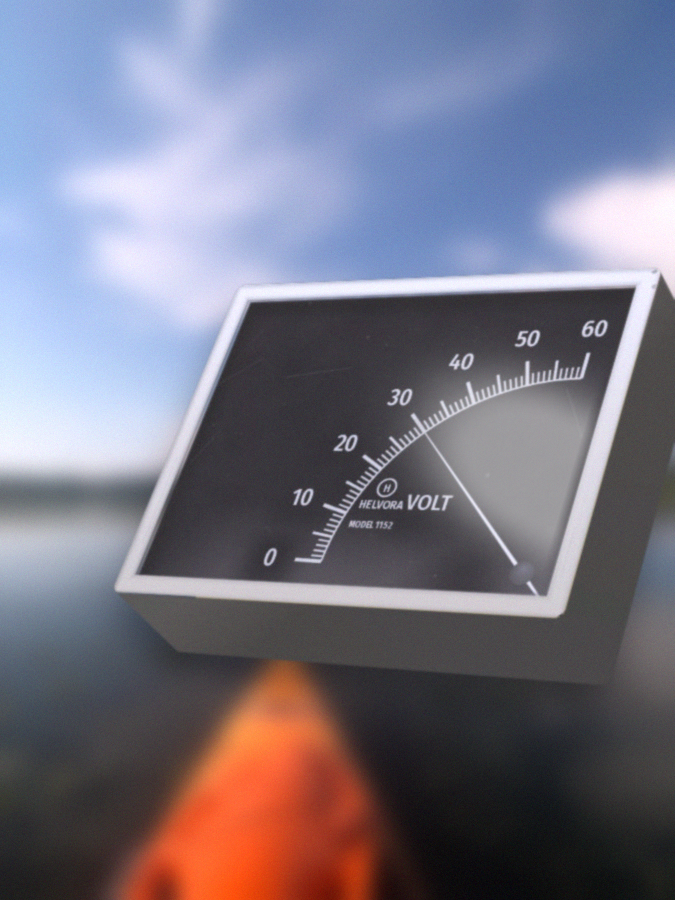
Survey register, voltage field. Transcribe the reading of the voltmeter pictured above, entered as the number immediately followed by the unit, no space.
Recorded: 30V
